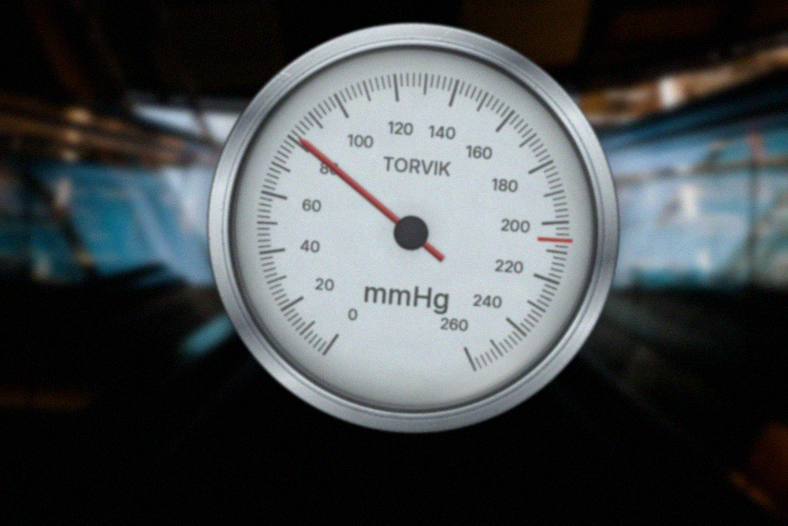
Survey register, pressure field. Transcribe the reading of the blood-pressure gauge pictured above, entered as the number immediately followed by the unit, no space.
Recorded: 82mmHg
